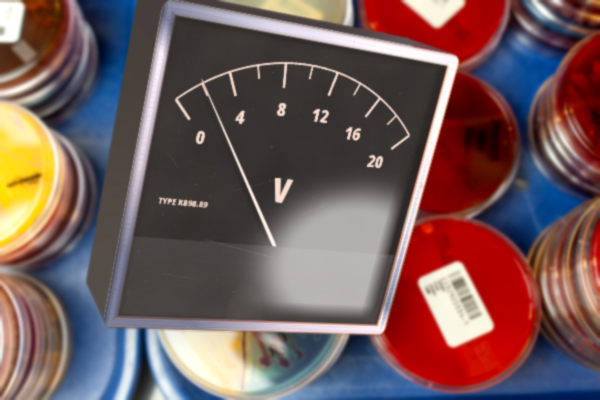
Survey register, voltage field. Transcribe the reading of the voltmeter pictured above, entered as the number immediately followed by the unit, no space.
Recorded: 2V
